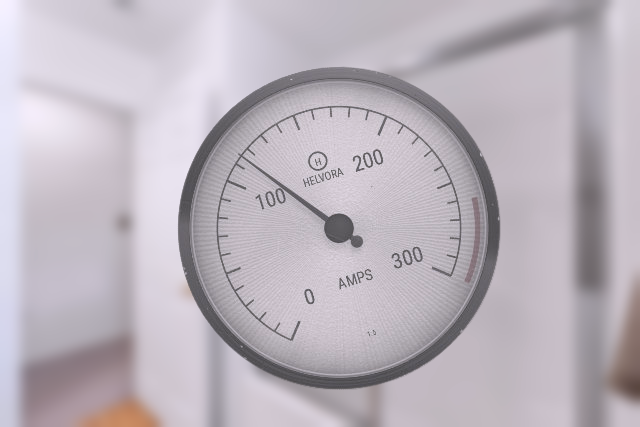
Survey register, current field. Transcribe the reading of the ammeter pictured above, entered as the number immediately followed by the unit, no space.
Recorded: 115A
